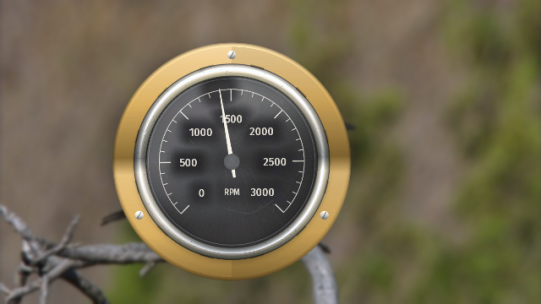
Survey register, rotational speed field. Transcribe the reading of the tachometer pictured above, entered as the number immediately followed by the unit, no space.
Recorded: 1400rpm
